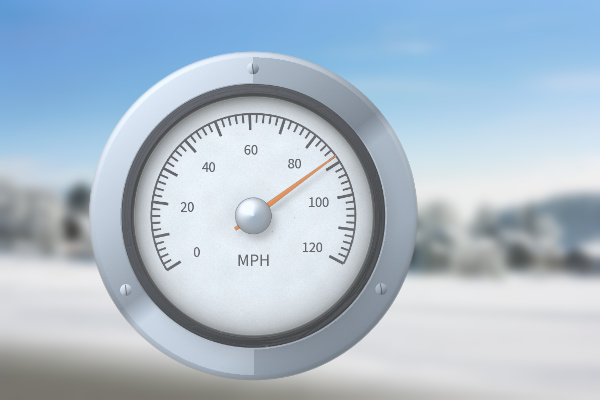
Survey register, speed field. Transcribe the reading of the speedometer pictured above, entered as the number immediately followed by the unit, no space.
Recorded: 88mph
